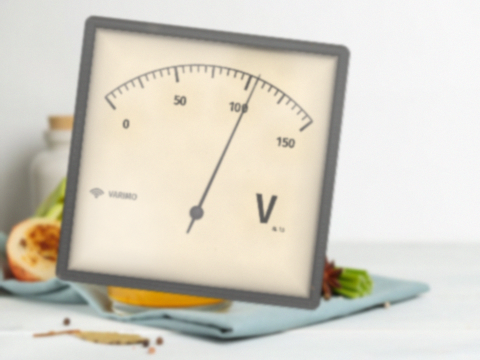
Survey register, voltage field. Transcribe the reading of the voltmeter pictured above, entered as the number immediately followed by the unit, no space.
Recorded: 105V
